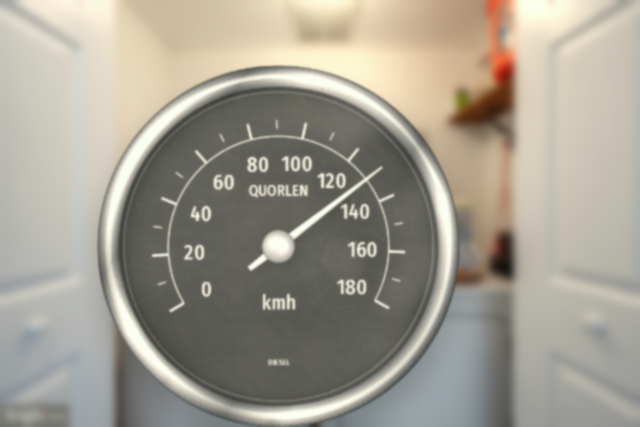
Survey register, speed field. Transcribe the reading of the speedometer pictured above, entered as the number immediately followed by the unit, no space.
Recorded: 130km/h
